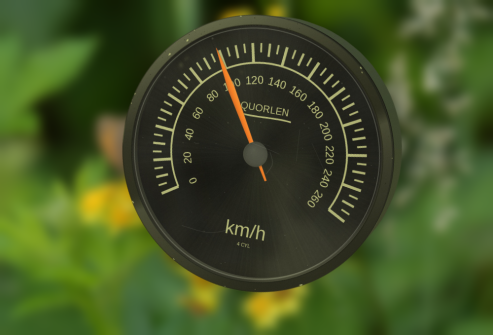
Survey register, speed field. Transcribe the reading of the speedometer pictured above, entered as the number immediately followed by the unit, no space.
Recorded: 100km/h
